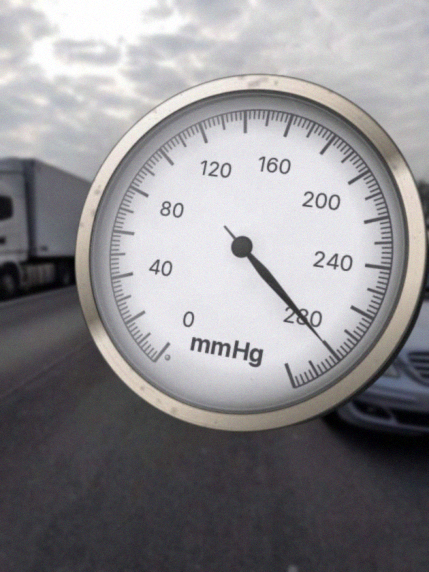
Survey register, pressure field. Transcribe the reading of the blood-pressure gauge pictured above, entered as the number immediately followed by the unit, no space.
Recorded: 280mmHg
